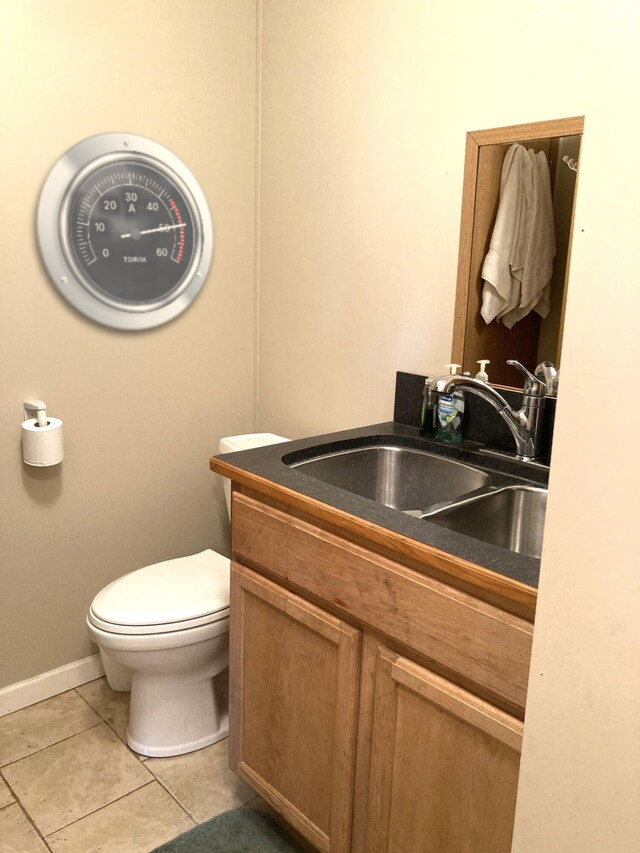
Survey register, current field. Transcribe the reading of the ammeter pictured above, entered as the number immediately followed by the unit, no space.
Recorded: 50A
